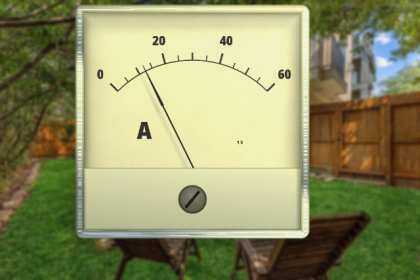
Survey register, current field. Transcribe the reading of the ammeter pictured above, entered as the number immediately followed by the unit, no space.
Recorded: 12.5A
